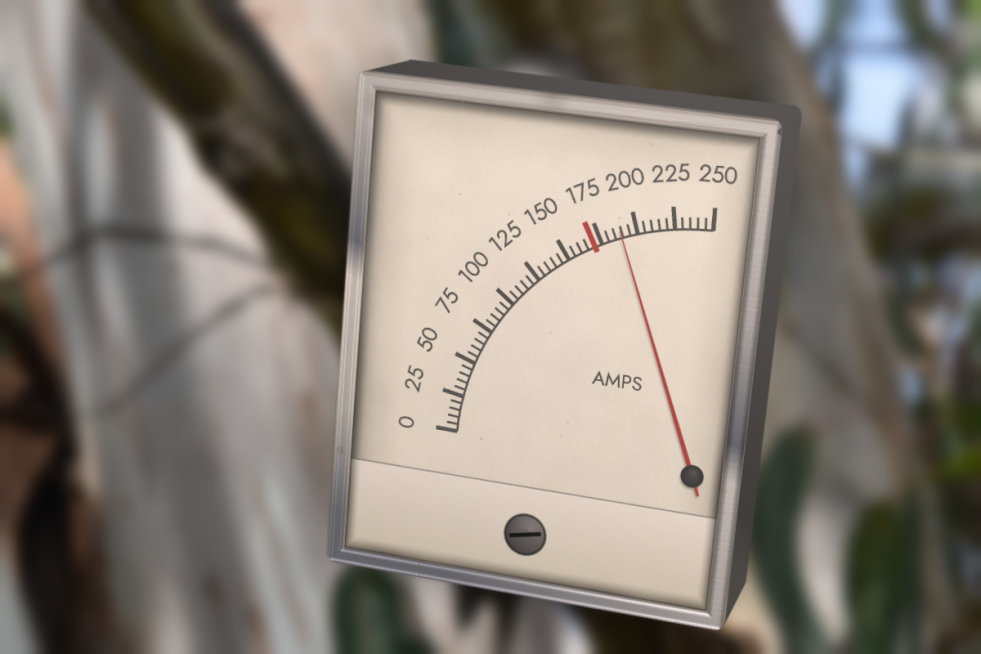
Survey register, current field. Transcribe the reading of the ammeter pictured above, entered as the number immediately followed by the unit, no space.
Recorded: 190A
